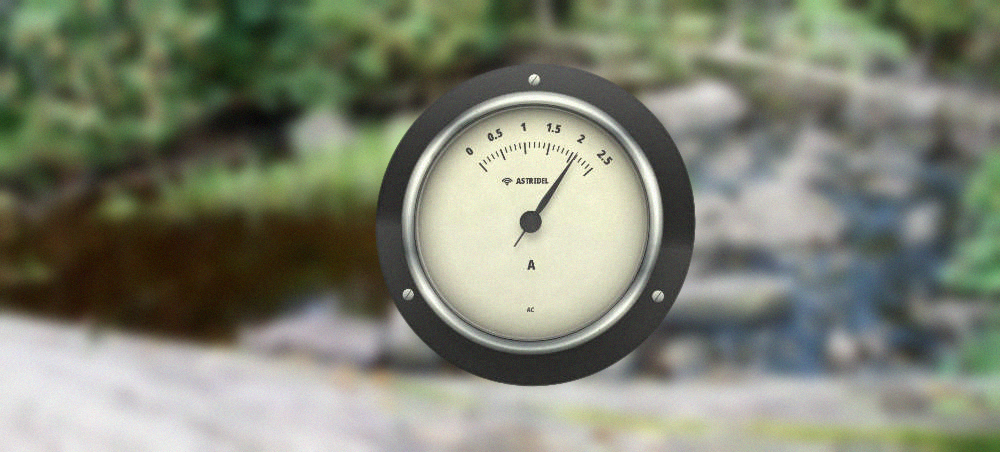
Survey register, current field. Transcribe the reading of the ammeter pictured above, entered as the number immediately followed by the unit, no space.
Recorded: 2.1A
